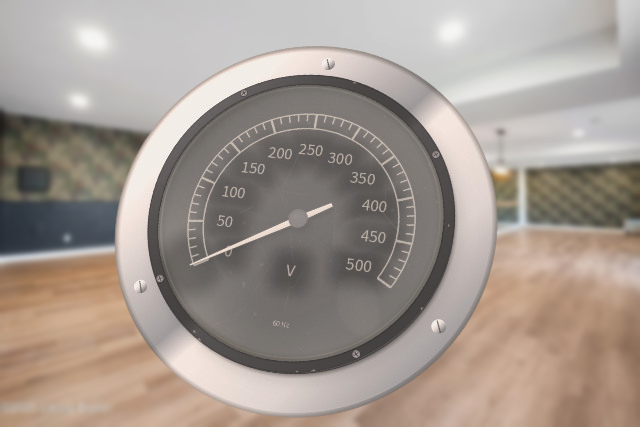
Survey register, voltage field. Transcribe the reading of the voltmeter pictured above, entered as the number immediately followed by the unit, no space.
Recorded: 0V
